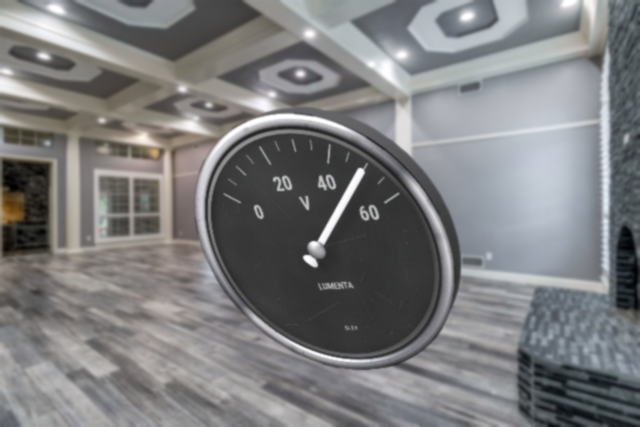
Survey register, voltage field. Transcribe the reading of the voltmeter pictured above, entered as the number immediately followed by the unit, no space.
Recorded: 50V
